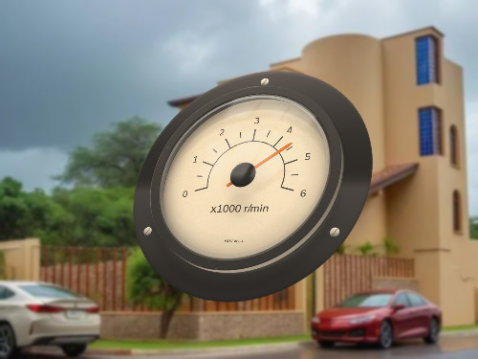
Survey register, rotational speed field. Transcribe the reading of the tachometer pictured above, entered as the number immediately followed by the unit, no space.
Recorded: 4500rpm
